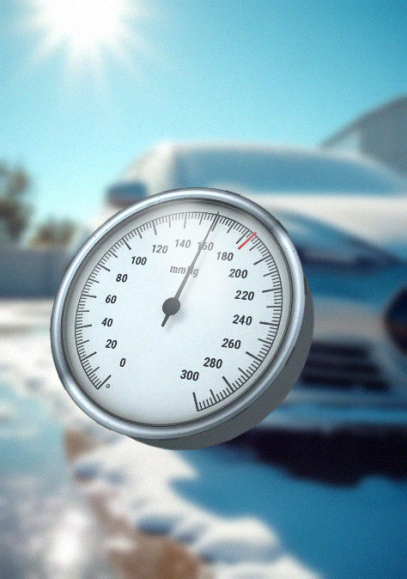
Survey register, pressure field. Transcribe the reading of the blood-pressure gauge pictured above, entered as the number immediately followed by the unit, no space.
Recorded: 160mmHg
